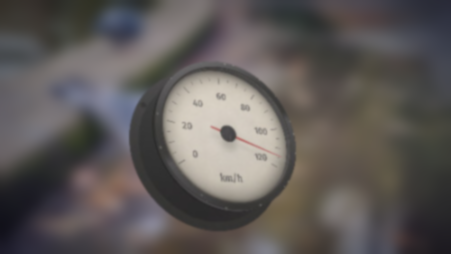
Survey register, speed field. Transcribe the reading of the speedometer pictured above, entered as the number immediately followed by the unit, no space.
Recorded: 115km/h
